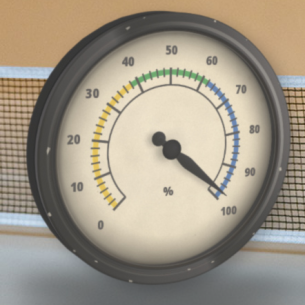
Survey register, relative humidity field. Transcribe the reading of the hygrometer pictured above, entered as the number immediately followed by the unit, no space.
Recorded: 98%
